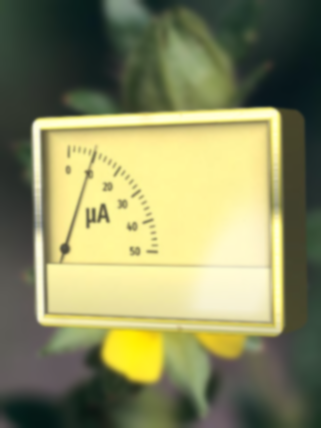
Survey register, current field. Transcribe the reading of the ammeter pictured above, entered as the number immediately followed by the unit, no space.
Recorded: 10µA
